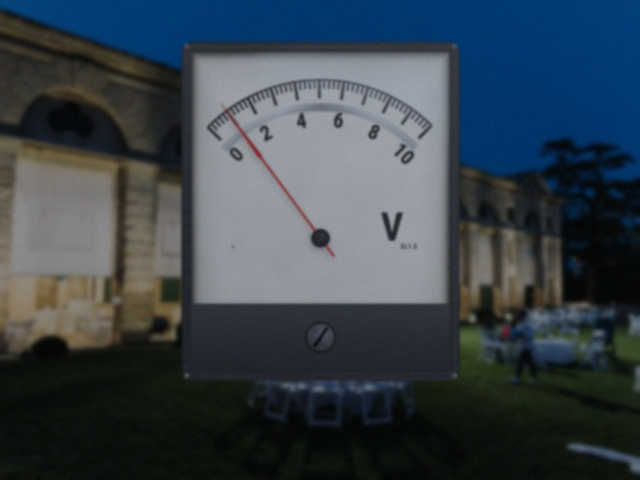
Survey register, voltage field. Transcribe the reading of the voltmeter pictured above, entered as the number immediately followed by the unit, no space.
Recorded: 1V
